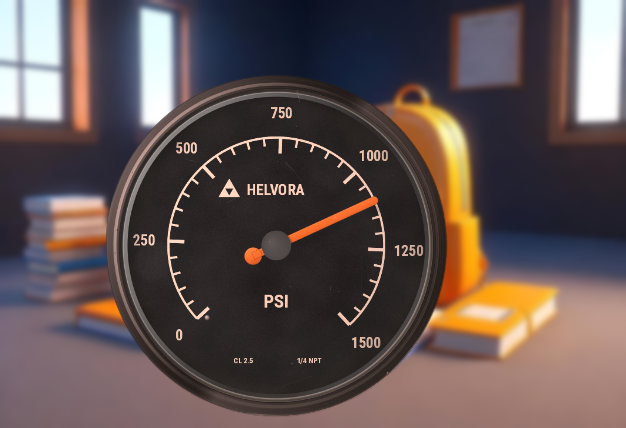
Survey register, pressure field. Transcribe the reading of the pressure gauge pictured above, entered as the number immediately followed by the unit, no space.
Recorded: 1100psi
